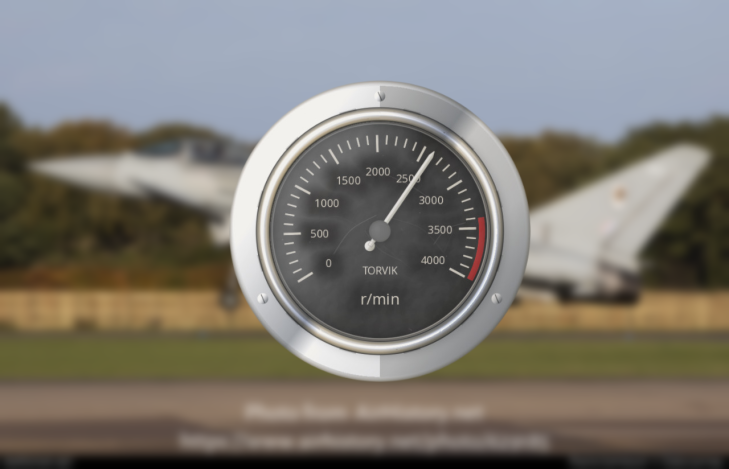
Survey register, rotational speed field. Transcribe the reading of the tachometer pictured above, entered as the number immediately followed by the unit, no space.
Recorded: 2600rpm
